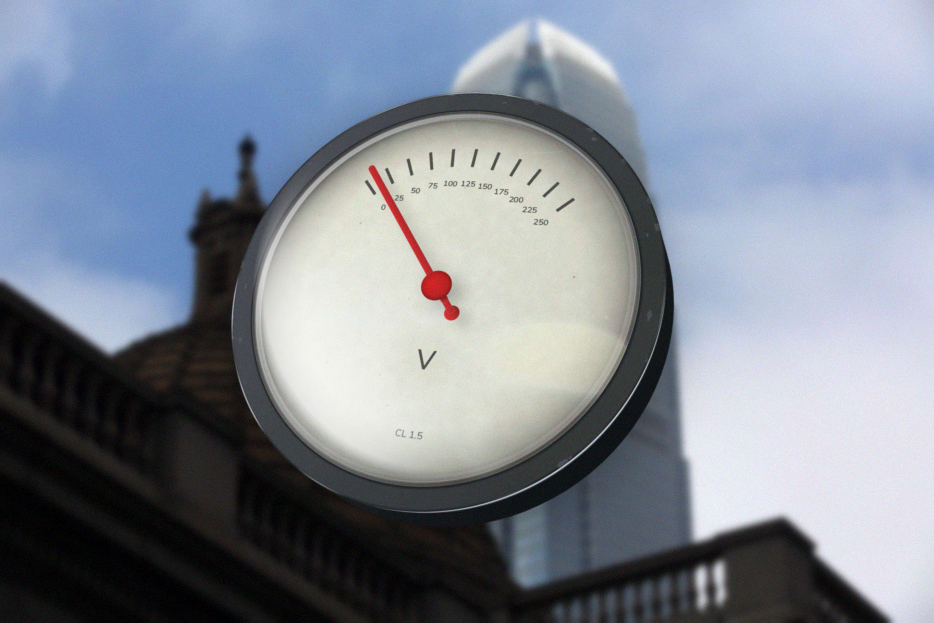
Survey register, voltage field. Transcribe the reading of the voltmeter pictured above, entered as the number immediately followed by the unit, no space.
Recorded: 12.5V
